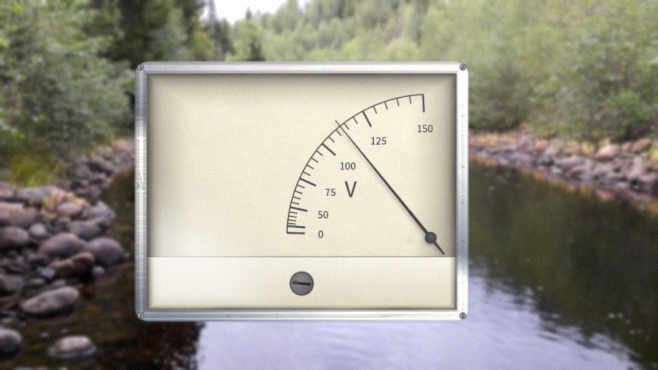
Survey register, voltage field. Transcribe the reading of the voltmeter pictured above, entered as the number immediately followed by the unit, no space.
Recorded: 112.5V
